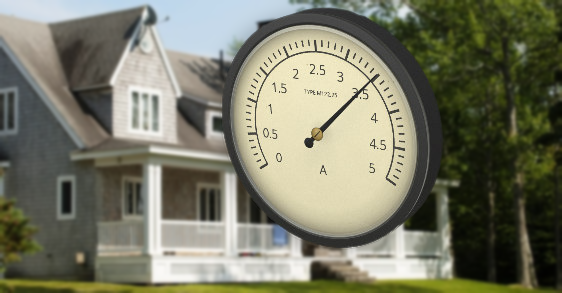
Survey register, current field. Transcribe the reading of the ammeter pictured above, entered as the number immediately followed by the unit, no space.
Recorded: 3.5A
